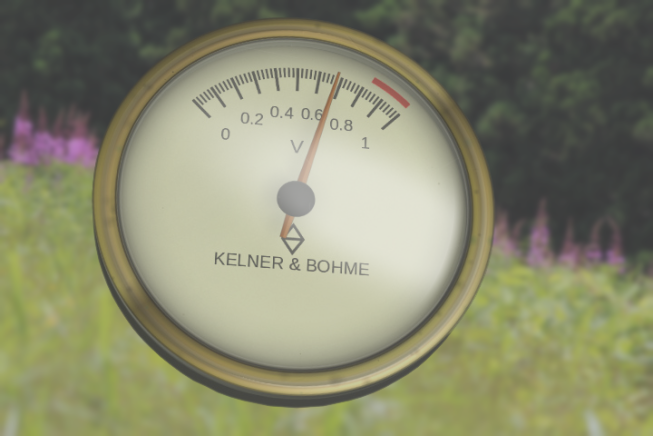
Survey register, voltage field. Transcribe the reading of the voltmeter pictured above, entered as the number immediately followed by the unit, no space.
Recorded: 0.68V
